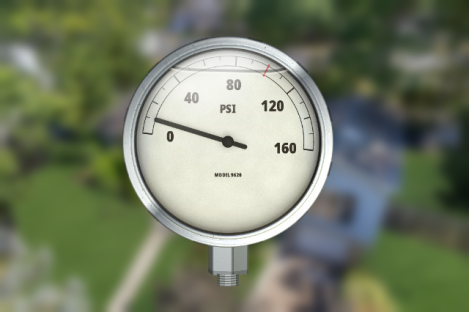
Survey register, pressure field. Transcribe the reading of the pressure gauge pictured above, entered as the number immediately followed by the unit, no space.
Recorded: 10psi
